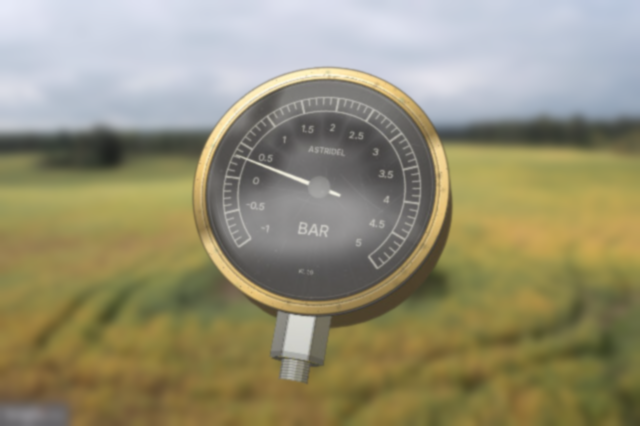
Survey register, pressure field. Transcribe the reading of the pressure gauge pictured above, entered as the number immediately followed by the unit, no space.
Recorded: 0.3bar
